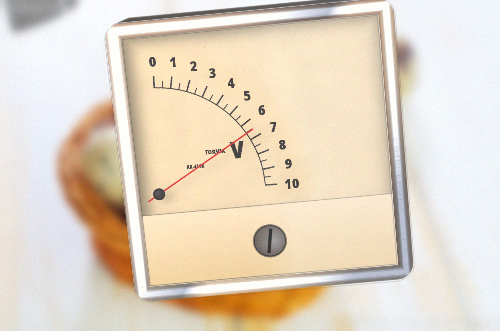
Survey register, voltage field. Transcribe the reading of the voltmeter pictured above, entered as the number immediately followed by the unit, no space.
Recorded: 6.5V
